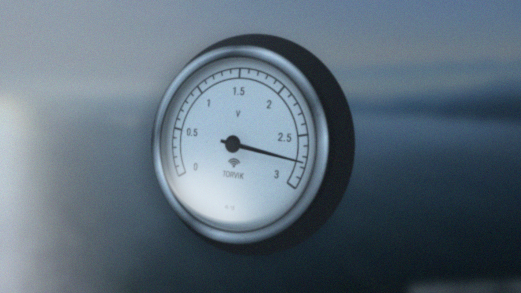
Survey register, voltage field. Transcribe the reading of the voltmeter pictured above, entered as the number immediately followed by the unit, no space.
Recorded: 2.75V
